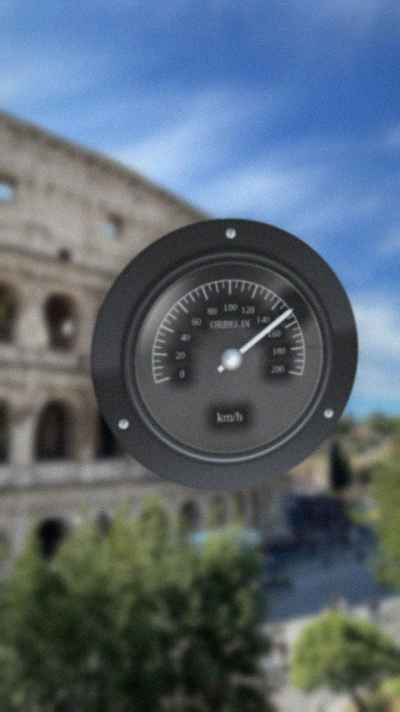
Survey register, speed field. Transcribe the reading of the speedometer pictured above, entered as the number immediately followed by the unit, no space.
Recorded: 150km/h
